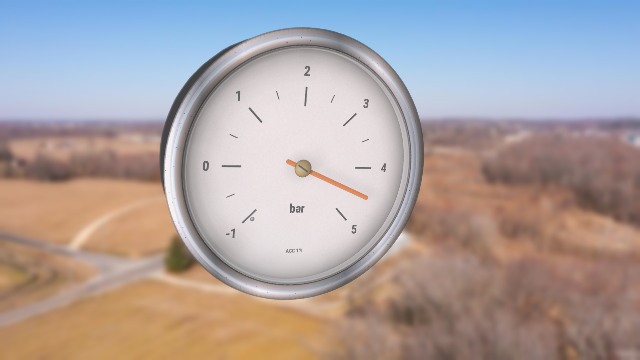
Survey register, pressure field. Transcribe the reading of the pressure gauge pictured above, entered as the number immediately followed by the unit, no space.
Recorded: 4.5bar
